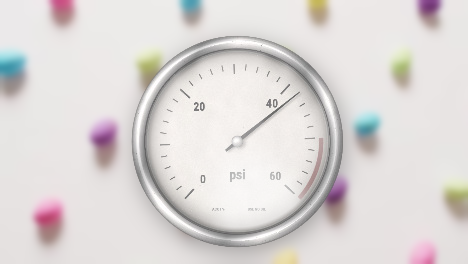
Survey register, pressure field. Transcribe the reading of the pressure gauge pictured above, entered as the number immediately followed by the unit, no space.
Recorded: 42psi
